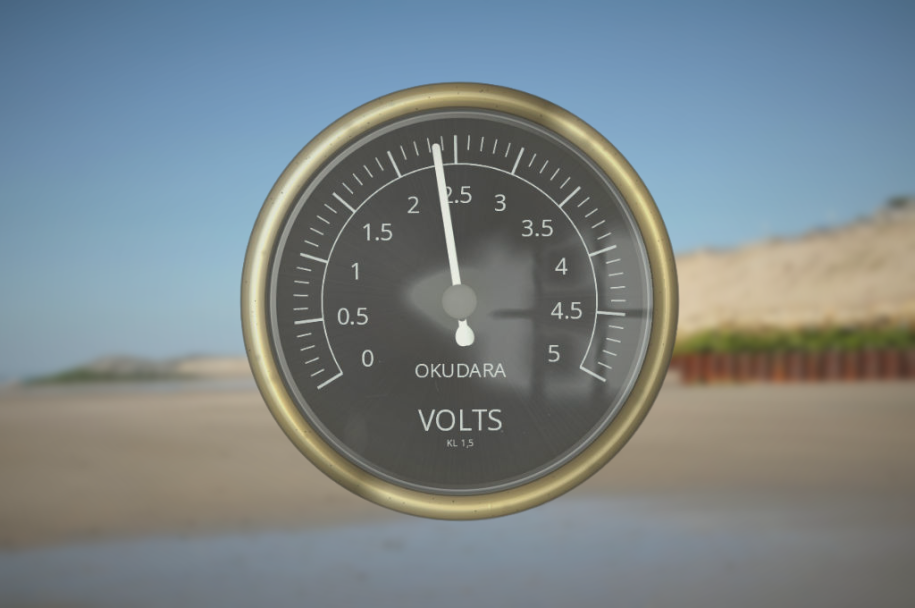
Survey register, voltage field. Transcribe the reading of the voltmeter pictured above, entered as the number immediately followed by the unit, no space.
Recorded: 2.35V
